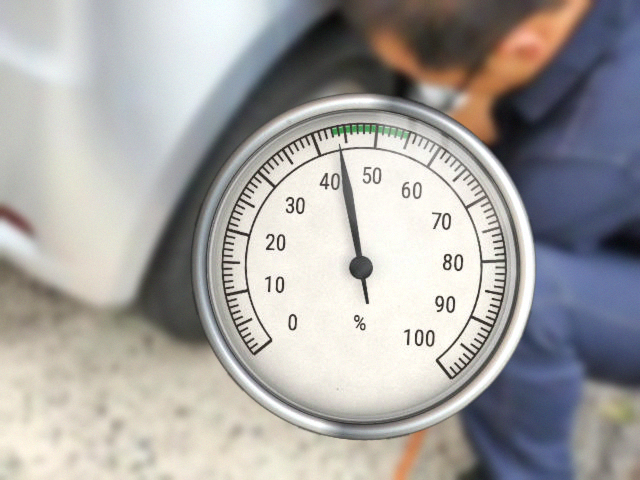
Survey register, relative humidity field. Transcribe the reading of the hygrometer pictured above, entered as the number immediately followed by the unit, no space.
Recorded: 44%
